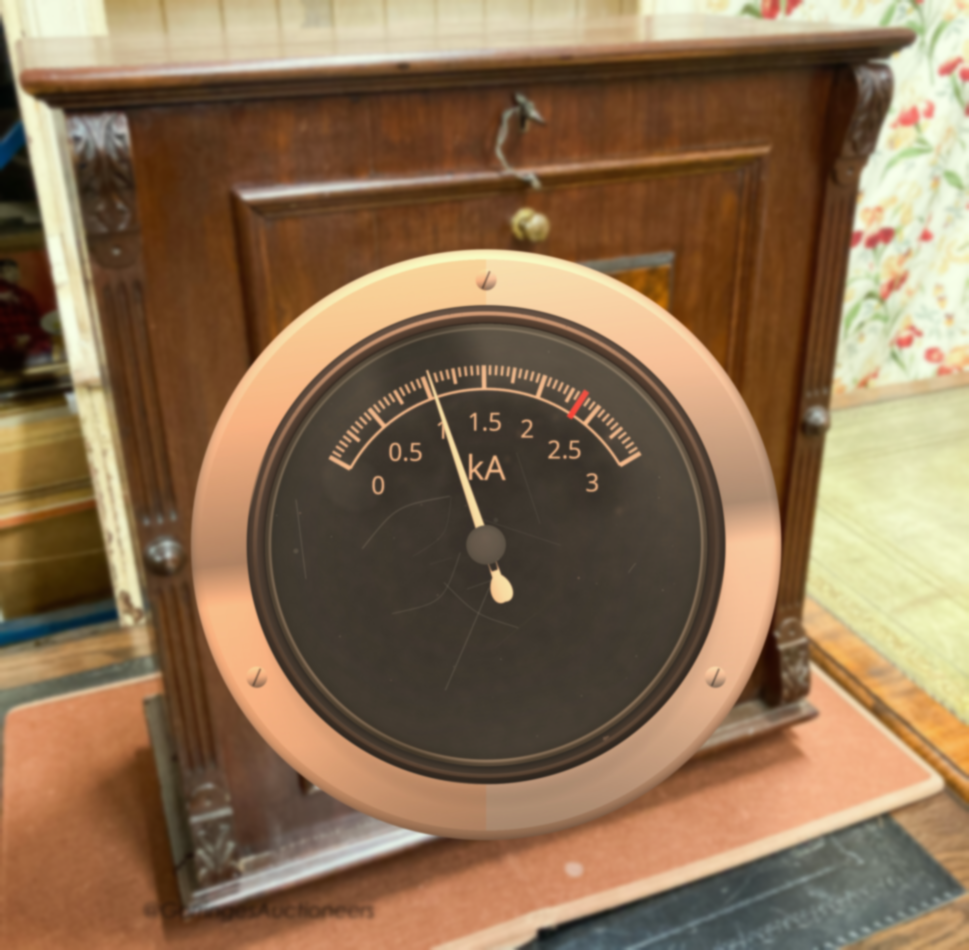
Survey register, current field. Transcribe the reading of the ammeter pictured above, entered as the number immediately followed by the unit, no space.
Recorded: 1.05kA
